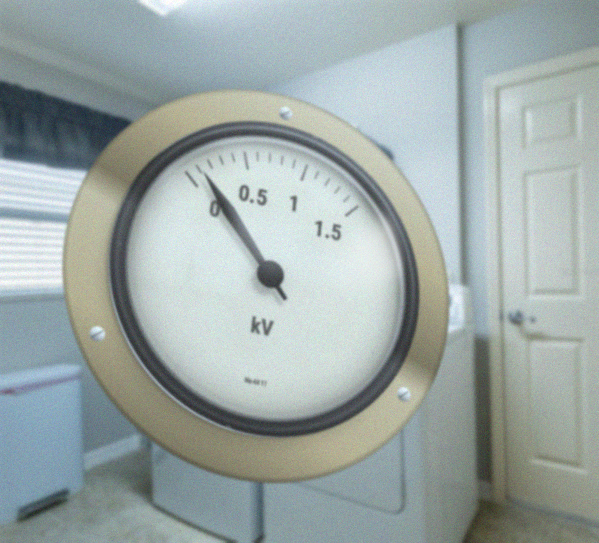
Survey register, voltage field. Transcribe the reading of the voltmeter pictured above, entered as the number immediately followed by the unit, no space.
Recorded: 0.1kV
